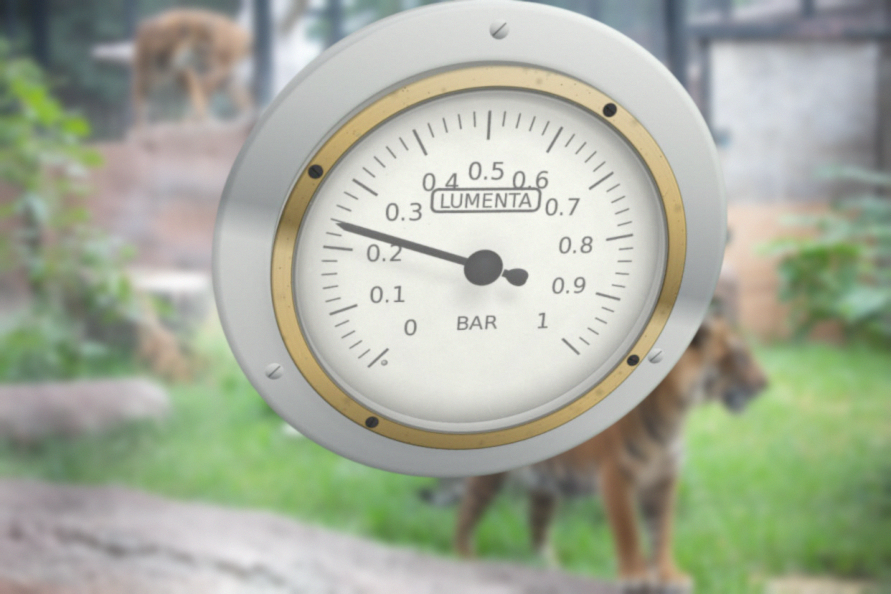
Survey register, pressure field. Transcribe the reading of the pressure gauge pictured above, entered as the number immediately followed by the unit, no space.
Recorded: 0.24bar
